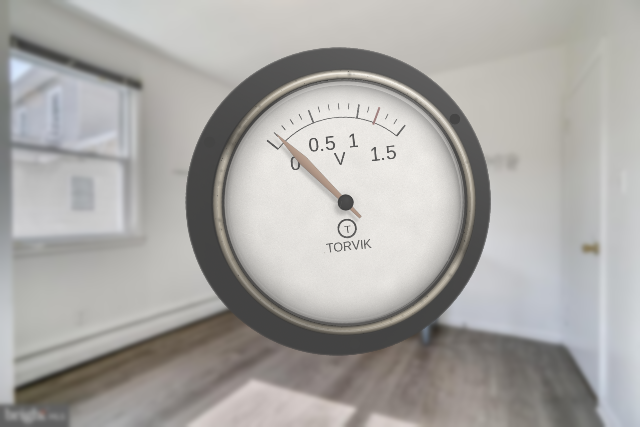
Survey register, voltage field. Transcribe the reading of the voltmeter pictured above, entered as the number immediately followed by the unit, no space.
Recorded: 0.1V
